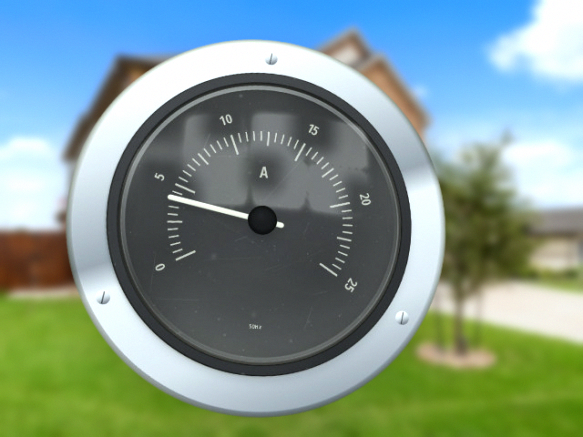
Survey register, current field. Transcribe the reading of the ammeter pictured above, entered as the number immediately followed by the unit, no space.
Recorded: 4A
